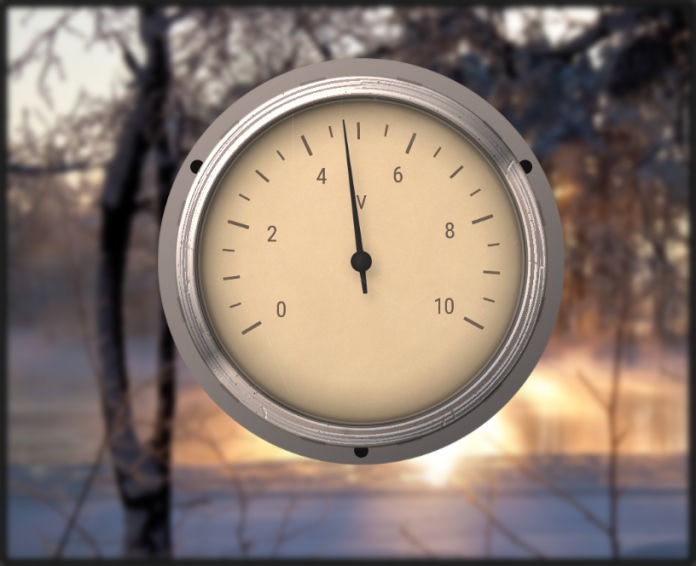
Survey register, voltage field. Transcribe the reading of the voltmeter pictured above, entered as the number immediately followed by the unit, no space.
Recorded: 4.75V
